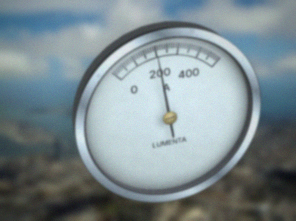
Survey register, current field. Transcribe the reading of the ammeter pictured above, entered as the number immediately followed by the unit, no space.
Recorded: 200A
